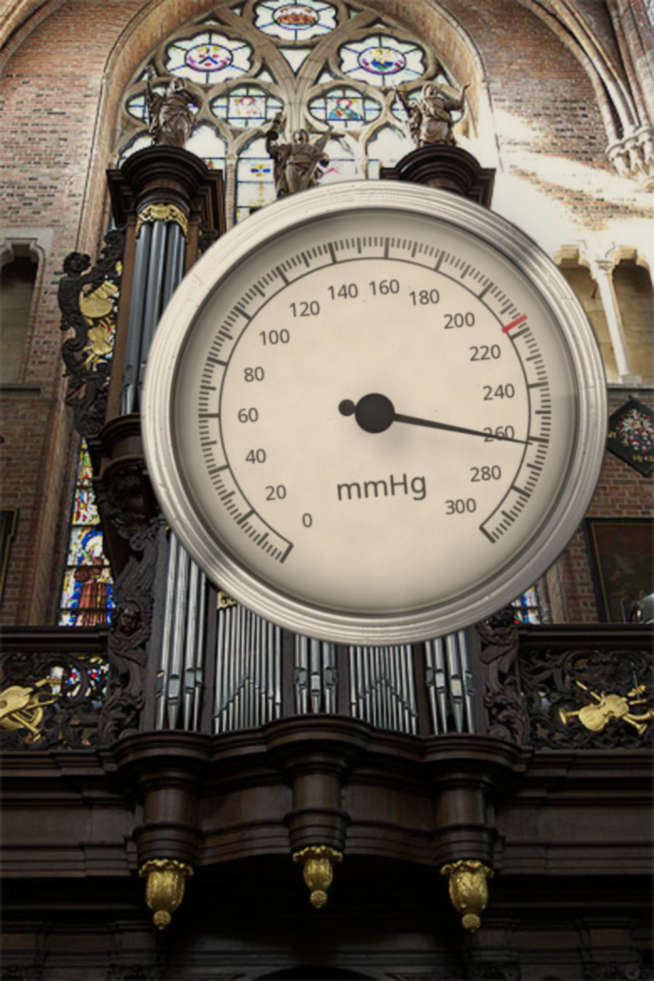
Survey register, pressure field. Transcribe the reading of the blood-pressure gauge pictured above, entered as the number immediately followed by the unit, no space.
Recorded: 262mmHg
